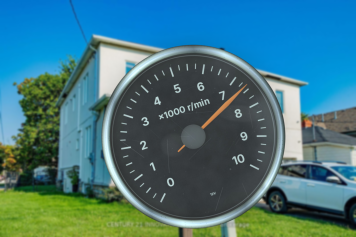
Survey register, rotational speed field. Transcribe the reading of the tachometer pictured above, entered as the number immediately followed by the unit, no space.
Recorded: 7375rpm
